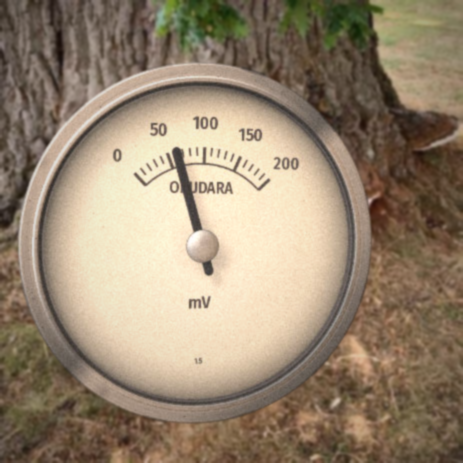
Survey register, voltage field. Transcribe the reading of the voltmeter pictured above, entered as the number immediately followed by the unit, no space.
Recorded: 60mV
